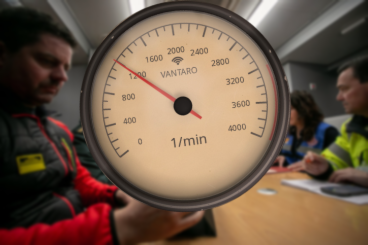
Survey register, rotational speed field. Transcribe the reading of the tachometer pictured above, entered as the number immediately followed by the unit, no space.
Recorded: 1200rpm
